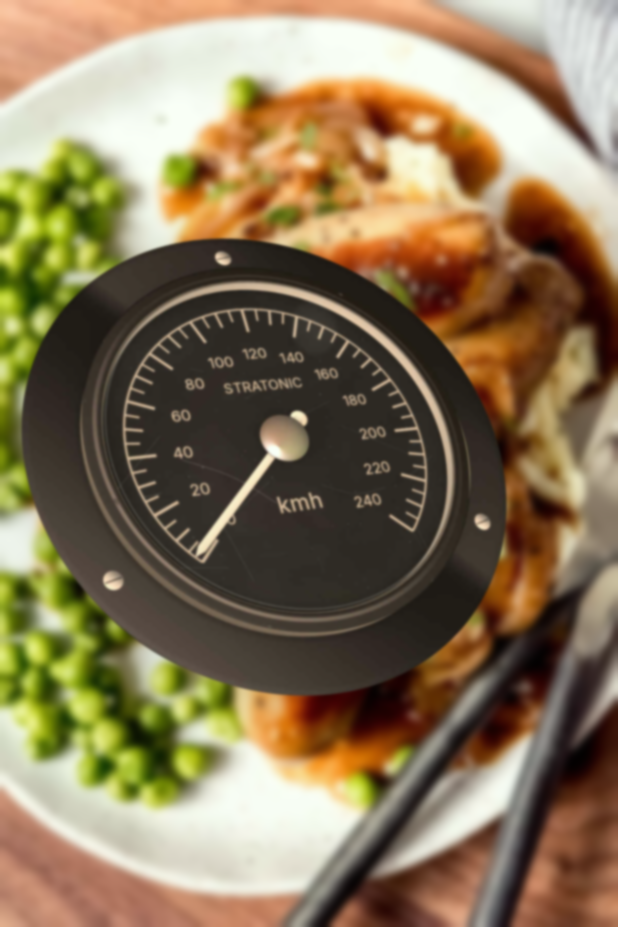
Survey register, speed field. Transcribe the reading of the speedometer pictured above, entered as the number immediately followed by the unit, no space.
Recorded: 2.5km/h
